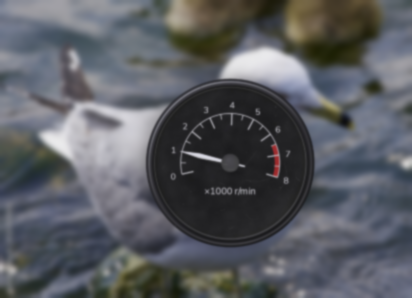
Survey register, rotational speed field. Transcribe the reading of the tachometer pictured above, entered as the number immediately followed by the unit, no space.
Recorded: 1000rpm
